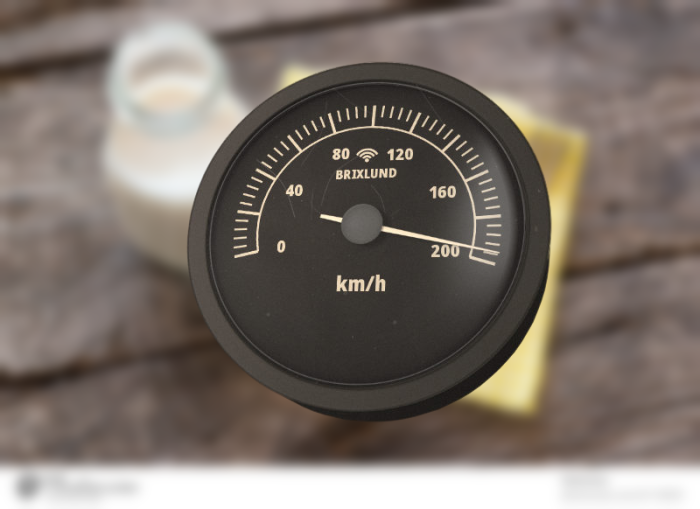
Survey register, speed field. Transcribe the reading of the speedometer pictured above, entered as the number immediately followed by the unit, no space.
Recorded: 196km/h
